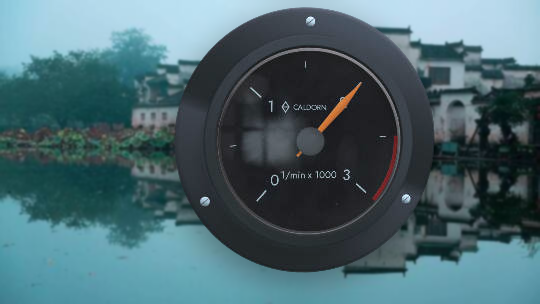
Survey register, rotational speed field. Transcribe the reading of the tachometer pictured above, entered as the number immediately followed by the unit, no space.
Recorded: 2000rpm
